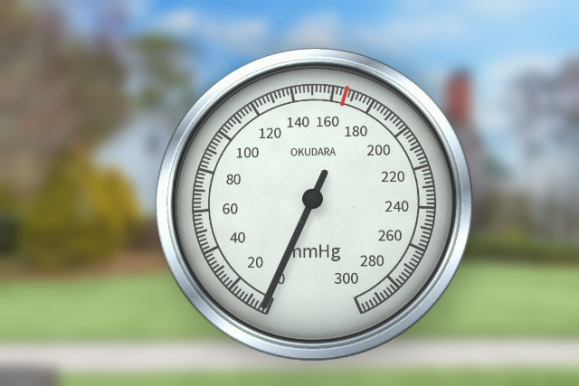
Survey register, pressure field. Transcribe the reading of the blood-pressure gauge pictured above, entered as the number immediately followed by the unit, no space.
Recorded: 2mmHg
